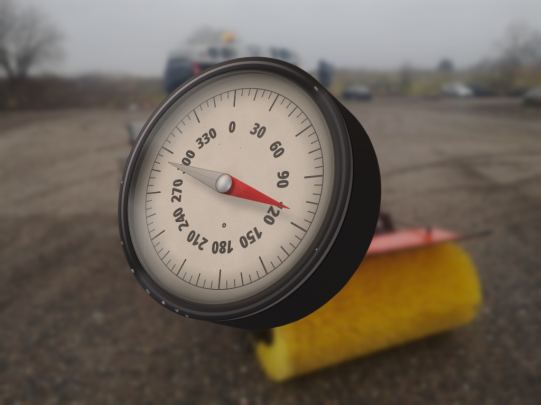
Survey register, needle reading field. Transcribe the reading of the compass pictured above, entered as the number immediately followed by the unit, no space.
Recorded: 112.5°
